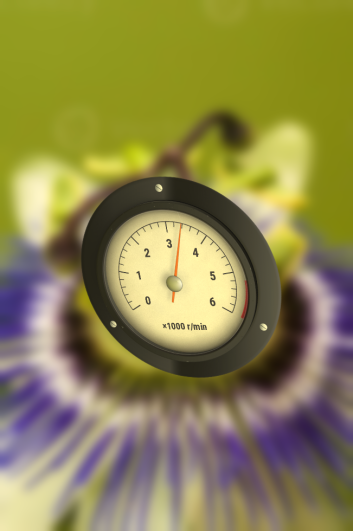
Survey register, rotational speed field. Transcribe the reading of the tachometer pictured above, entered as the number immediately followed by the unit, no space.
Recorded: 3400rpm
